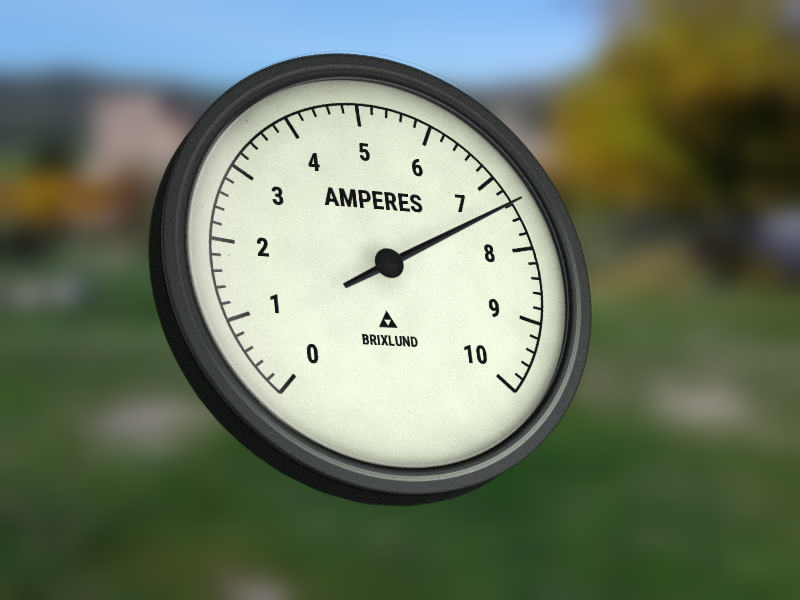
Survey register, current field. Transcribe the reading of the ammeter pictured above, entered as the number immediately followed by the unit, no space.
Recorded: 7.4A
